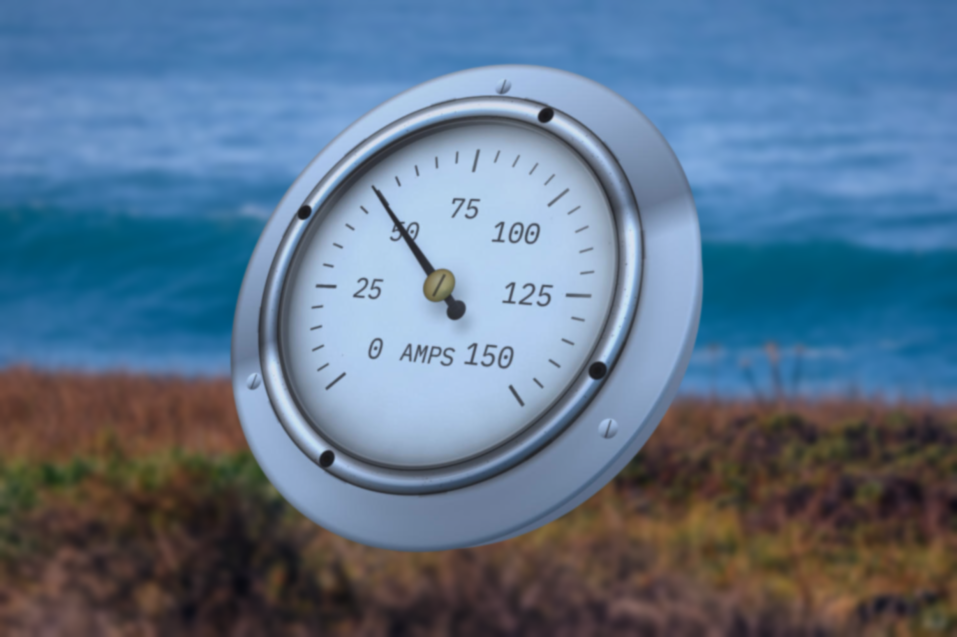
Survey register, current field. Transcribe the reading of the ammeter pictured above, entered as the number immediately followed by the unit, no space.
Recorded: 50A
